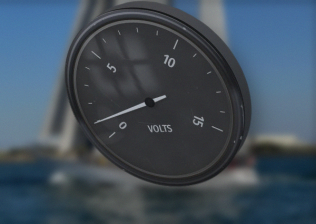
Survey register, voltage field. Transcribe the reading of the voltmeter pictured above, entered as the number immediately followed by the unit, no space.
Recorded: 1V
